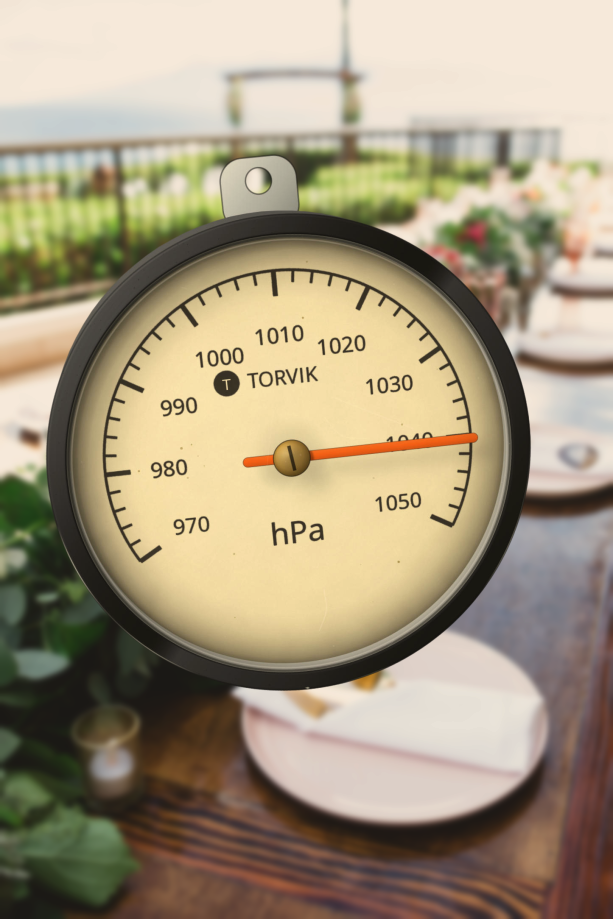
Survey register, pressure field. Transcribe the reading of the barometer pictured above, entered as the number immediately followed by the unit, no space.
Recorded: 1040hPa
